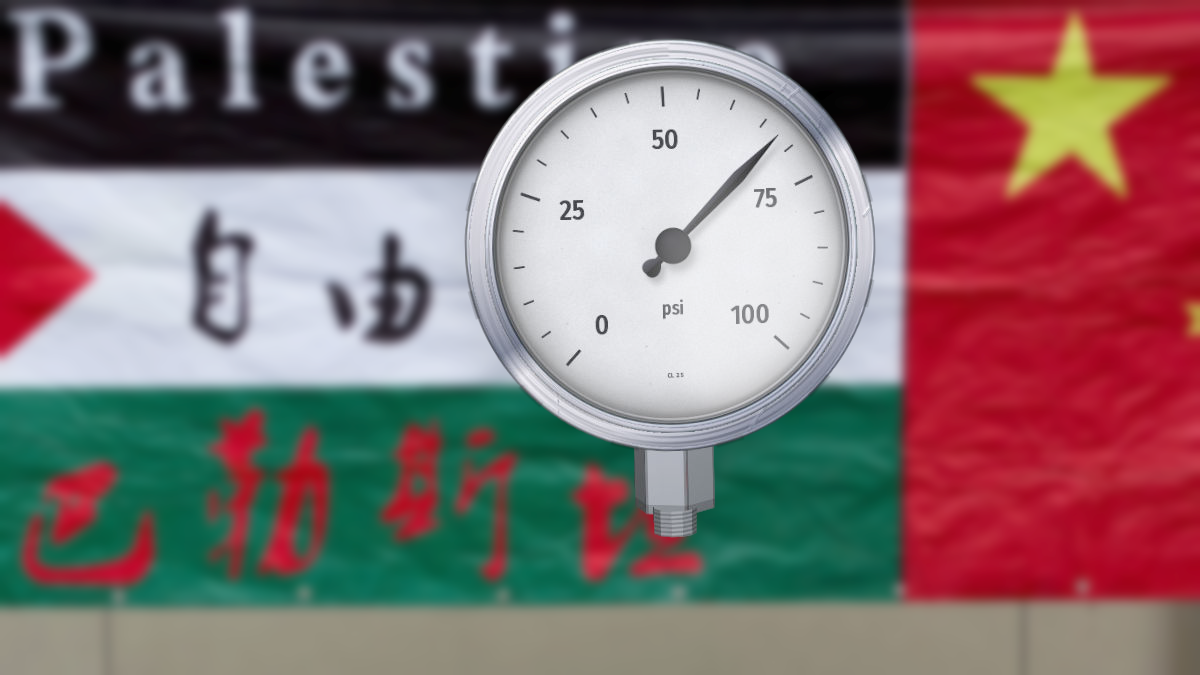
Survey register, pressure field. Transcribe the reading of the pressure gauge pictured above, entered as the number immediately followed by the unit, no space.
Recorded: 67.5psi
